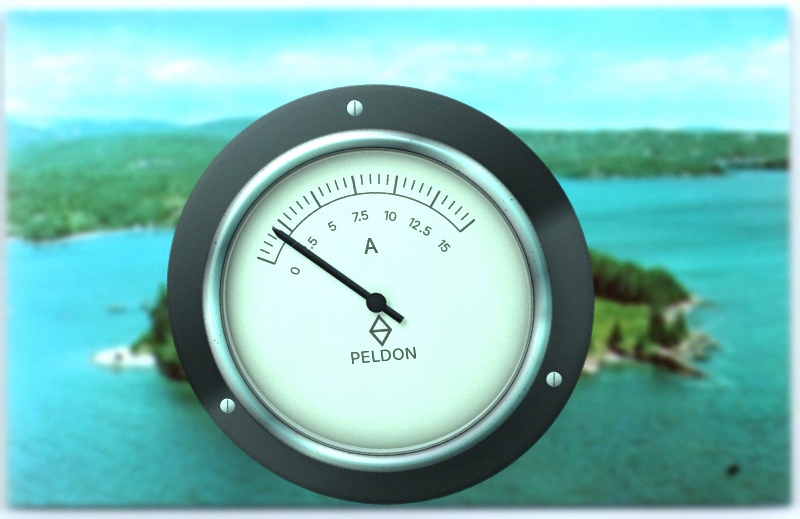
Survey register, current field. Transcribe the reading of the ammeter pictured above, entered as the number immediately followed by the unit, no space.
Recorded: 2A
